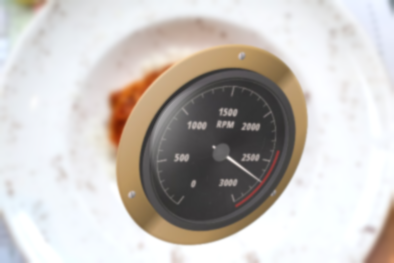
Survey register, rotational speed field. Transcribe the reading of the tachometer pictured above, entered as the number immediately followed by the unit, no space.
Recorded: 2700rpm
